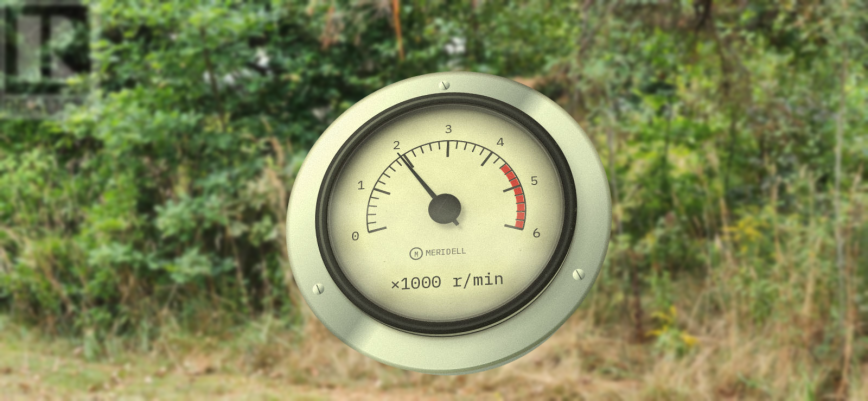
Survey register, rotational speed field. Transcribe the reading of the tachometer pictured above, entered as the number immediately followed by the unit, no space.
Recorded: 1900rpm
